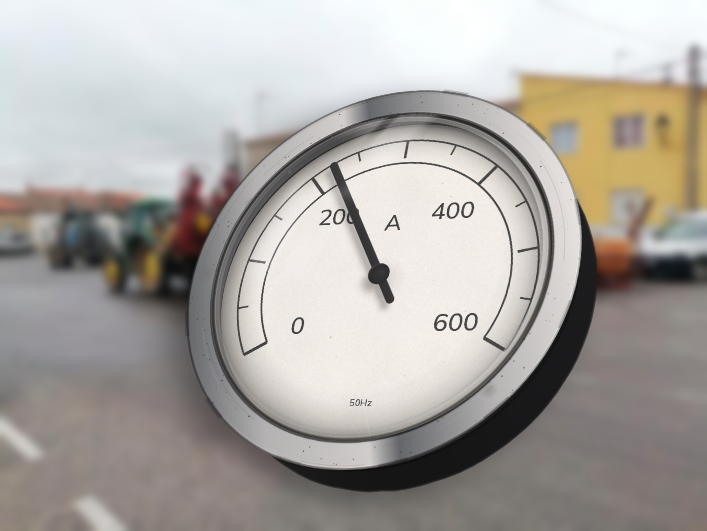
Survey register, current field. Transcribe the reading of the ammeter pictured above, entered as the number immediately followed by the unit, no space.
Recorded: 225A
